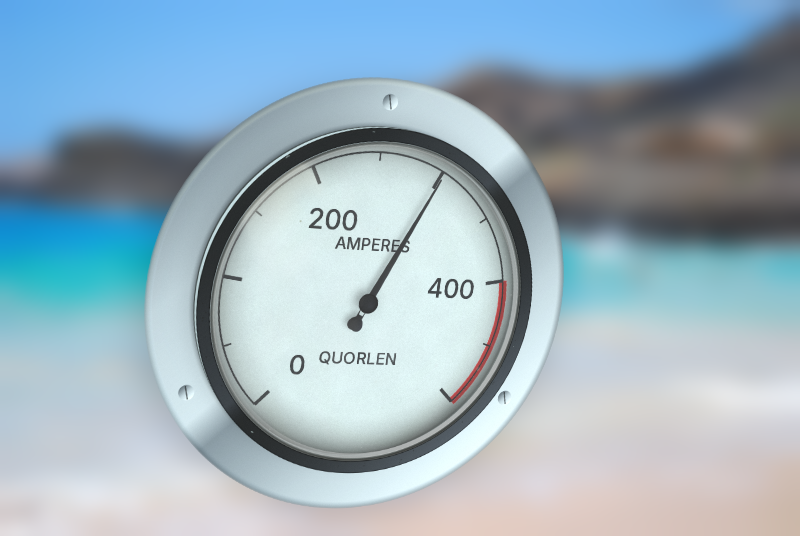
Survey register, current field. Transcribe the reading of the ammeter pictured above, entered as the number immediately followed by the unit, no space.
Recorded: 300A
